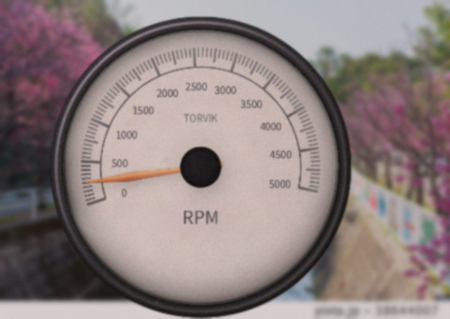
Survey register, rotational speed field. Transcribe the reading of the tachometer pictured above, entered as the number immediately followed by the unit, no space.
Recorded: 250rpm
